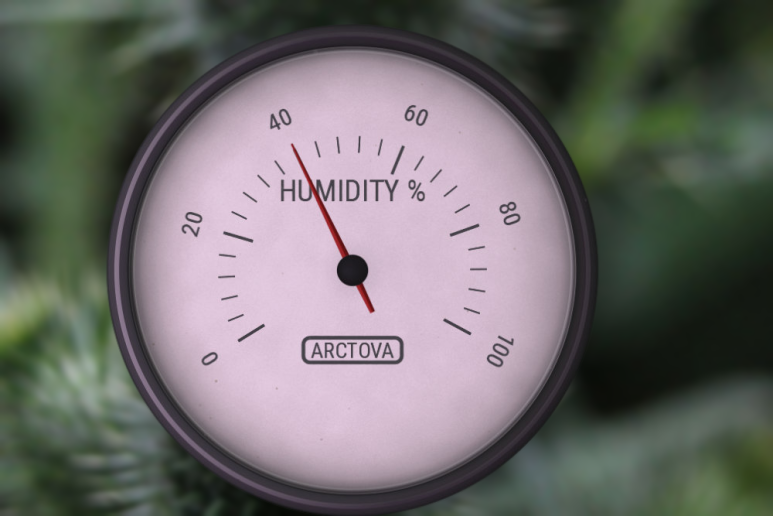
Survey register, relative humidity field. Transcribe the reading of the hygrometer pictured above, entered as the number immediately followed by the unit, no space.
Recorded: 40%
